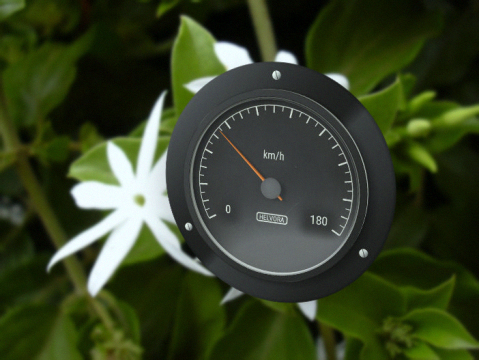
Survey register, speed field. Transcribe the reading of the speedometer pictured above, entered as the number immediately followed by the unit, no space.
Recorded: 55km/h
